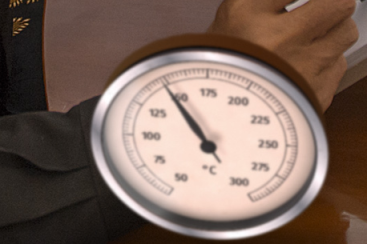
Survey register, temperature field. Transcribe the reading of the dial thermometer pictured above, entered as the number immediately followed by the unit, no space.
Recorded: 150°C
